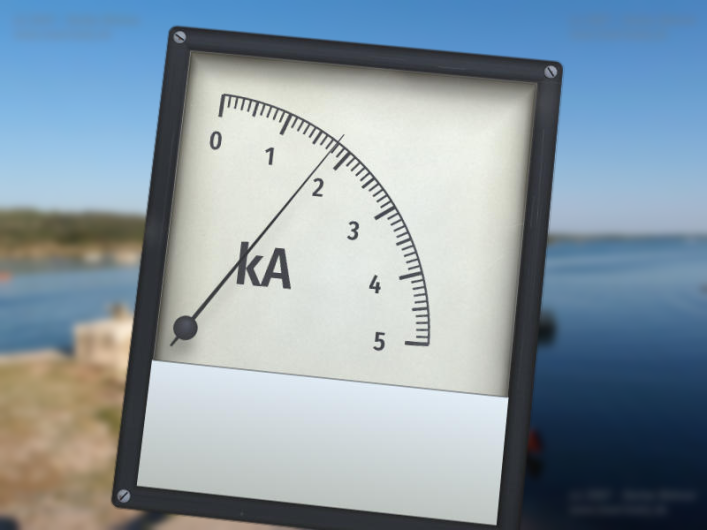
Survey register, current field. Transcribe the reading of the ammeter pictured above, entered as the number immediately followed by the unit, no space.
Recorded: 1.8kA
